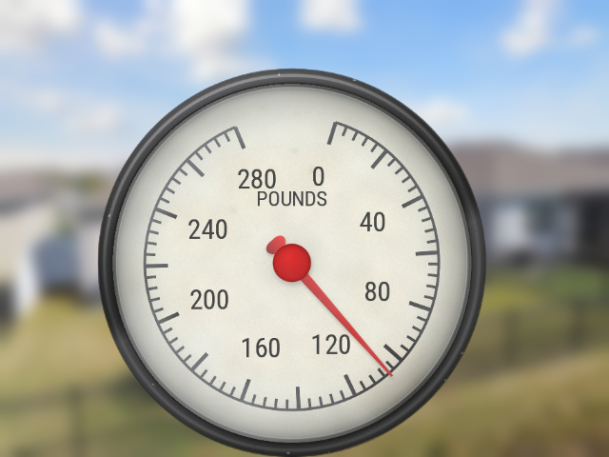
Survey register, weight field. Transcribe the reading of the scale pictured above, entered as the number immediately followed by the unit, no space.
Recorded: 106lb
